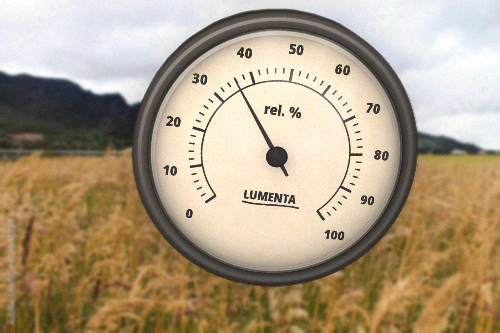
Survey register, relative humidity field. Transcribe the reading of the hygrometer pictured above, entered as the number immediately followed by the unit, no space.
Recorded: 36%
